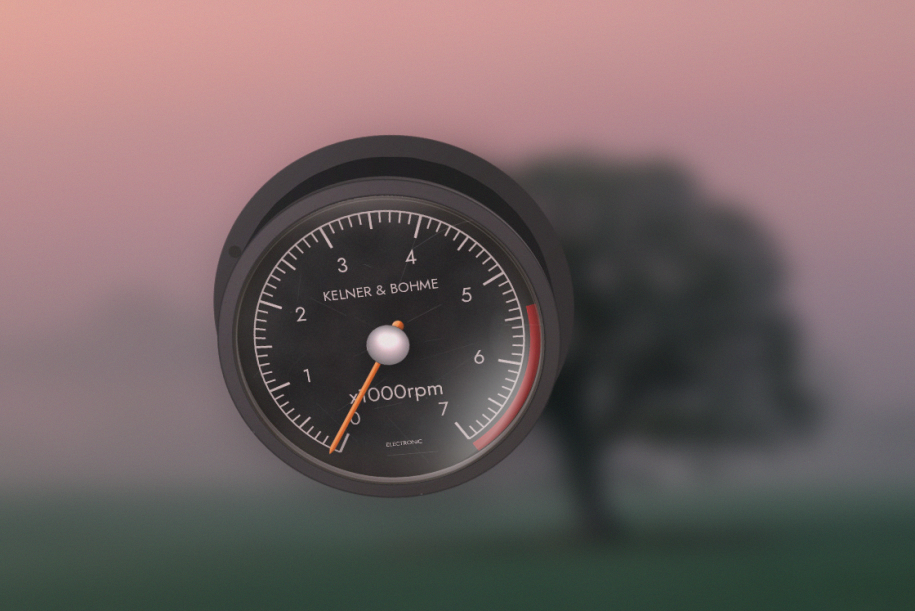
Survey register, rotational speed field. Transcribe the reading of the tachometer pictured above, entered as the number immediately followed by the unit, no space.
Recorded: 100rpm
